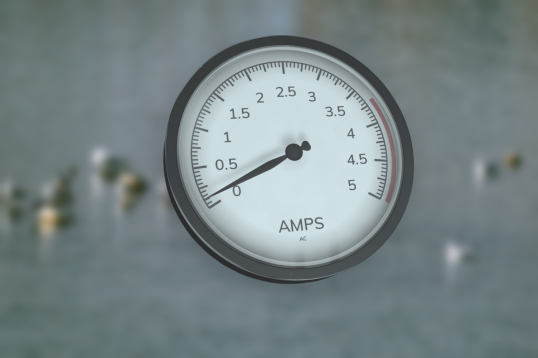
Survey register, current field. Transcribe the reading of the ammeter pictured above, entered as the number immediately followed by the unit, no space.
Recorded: 0.1A
